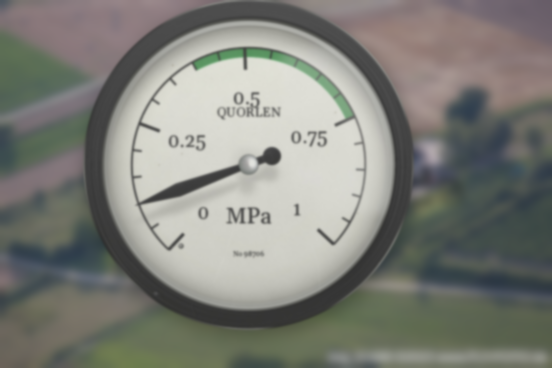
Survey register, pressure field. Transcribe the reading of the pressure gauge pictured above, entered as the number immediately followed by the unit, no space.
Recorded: 0.1MPa
